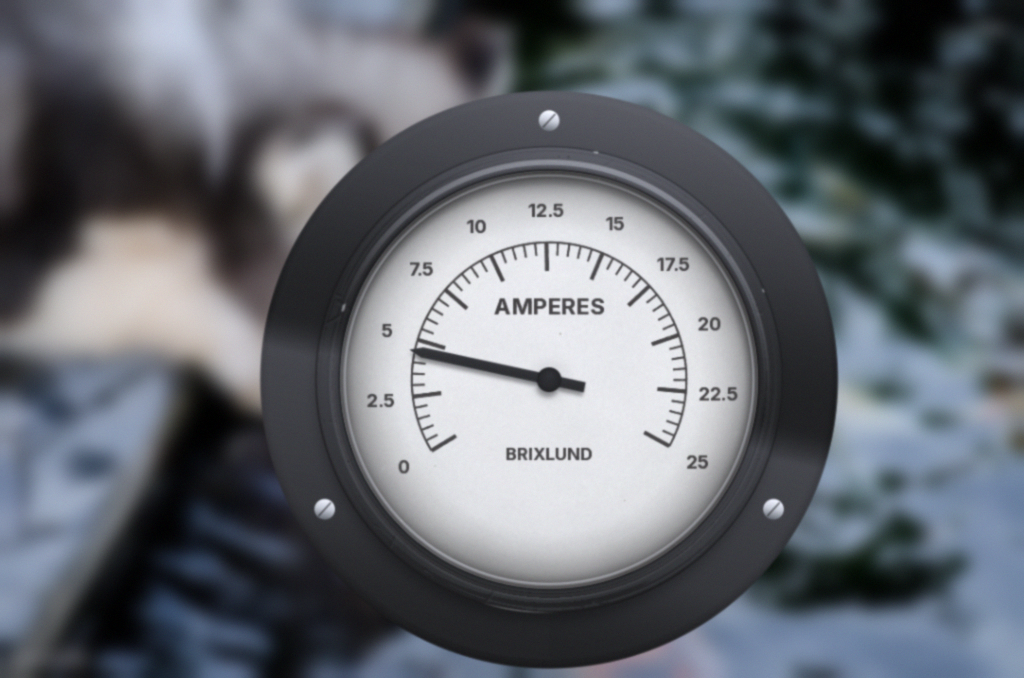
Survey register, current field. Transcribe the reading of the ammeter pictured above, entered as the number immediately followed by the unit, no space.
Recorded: 4.5A
